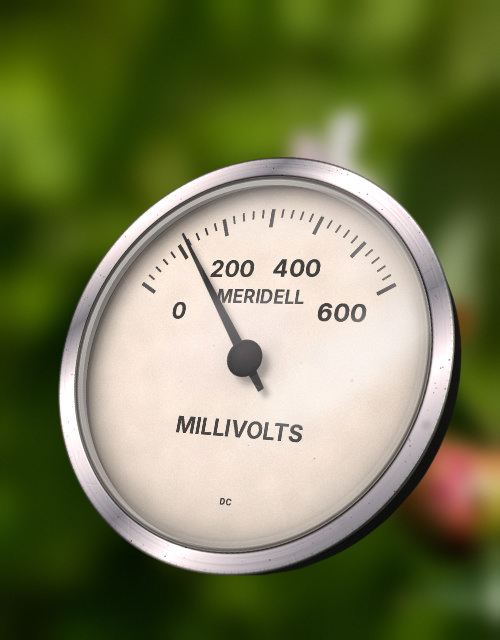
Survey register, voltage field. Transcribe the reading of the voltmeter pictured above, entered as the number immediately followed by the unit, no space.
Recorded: 120mV
